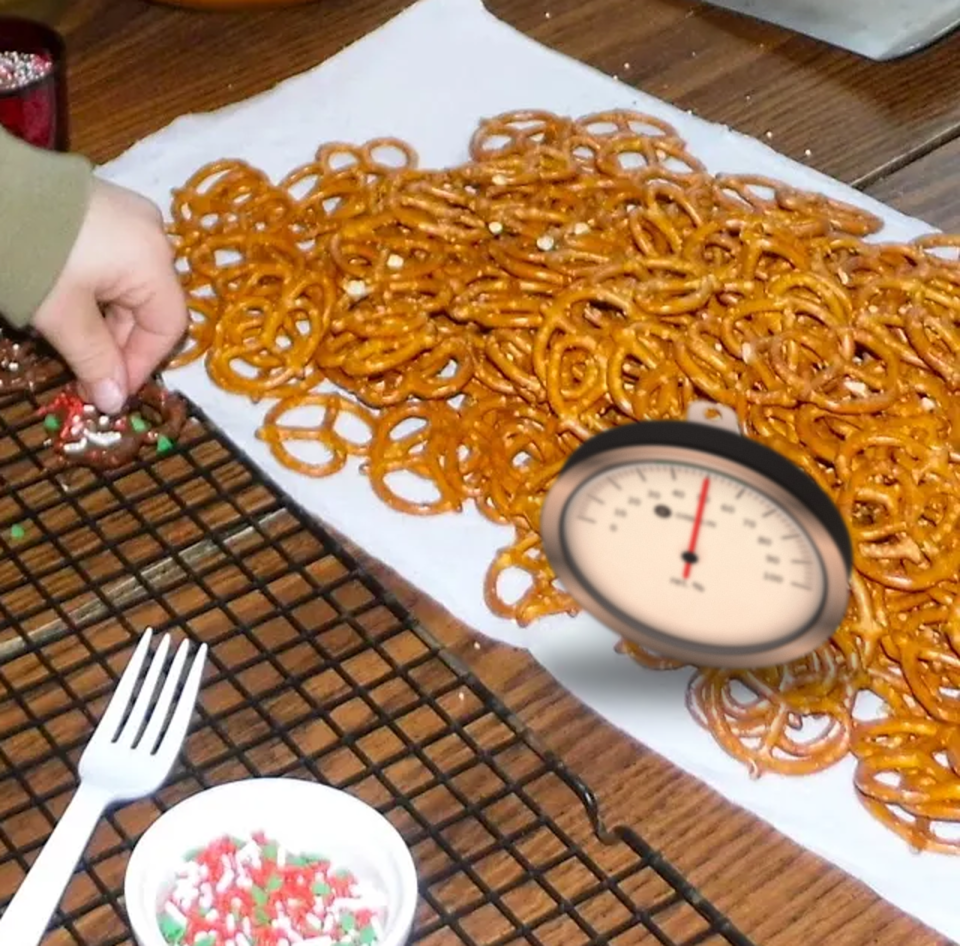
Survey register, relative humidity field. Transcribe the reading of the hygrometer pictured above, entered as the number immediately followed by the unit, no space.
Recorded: 50%
